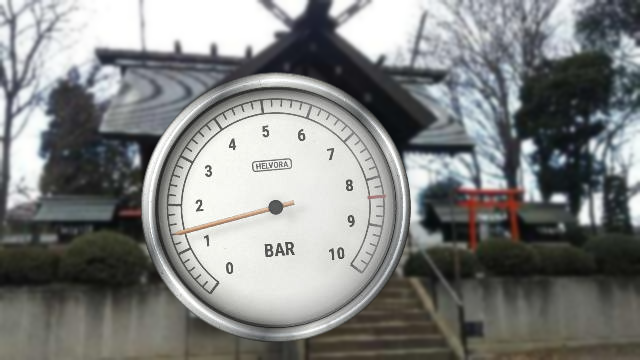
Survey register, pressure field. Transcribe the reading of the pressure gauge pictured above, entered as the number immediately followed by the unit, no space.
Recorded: 1.4bar
